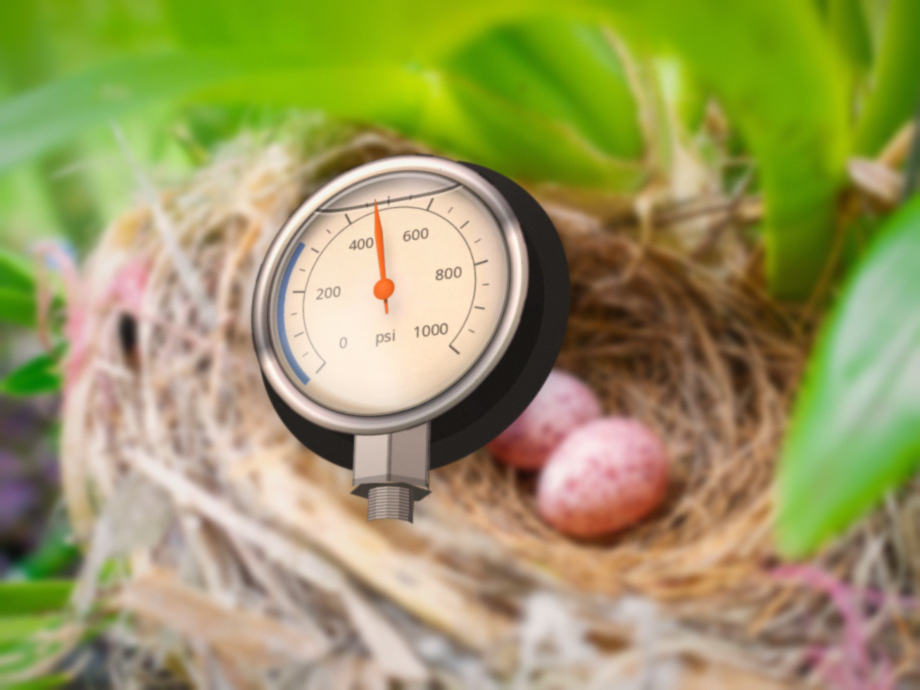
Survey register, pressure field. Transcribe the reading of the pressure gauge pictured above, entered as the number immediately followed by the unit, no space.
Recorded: 475psi
